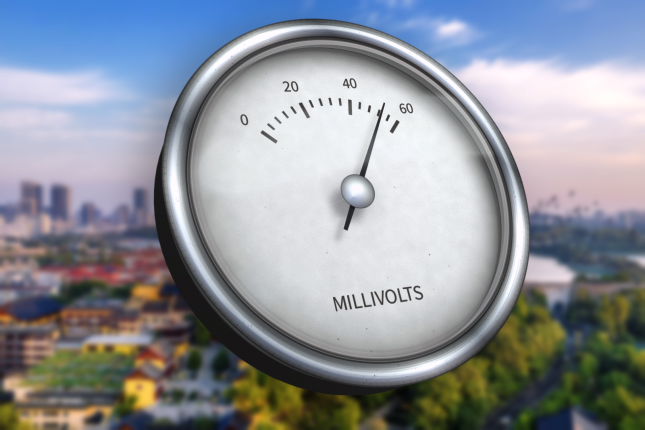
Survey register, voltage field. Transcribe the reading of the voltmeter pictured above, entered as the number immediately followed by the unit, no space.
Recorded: 52mV
